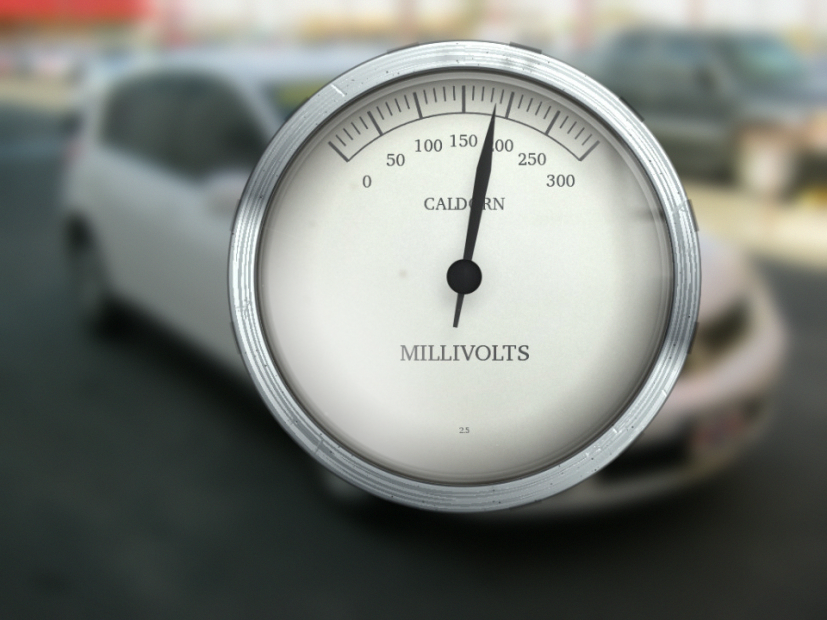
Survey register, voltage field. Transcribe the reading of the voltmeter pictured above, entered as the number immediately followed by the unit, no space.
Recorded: 185mV
